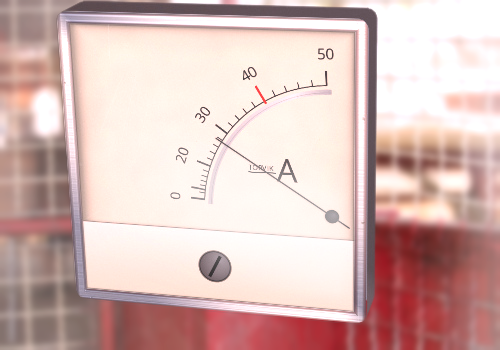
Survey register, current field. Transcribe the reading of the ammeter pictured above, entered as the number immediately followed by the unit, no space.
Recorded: 28A
